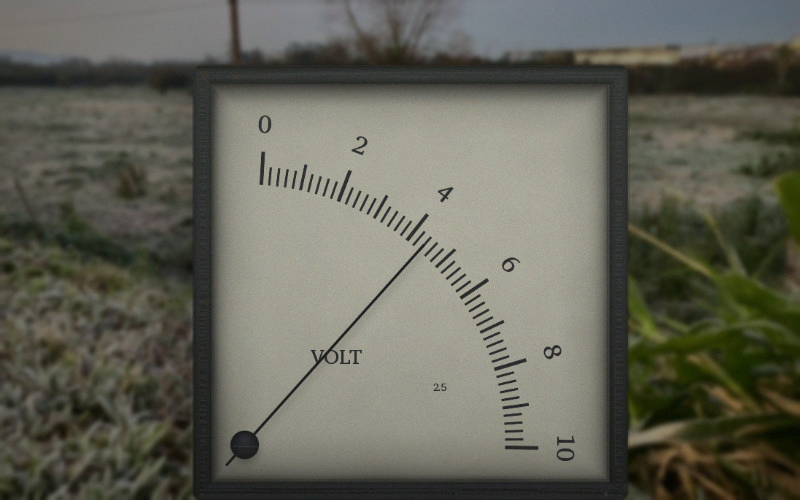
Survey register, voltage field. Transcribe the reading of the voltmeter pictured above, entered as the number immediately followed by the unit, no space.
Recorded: 4.4V
